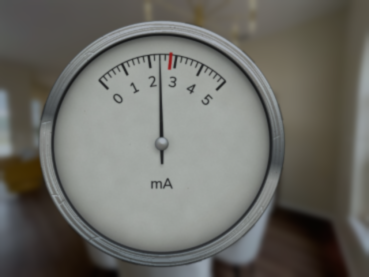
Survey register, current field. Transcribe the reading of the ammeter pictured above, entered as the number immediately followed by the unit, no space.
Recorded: 2.4mA
